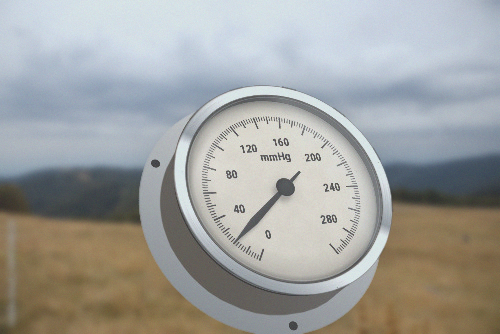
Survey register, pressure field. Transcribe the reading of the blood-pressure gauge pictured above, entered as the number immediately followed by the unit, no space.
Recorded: 20mmHg
